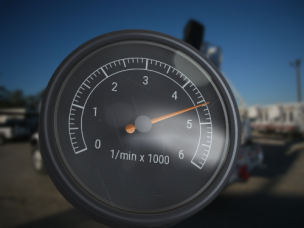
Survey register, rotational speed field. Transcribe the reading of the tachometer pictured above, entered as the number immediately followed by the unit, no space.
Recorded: 4600rpm
